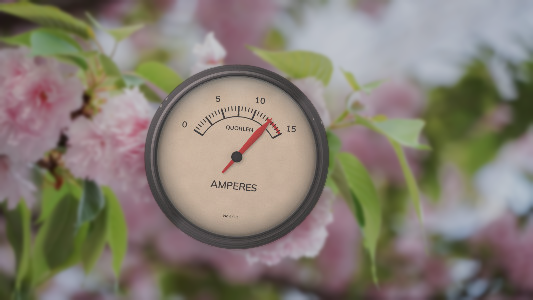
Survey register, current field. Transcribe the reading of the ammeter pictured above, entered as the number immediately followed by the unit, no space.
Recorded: 12.5A
